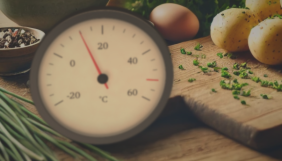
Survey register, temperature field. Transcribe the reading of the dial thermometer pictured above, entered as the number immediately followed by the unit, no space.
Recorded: 12°C
